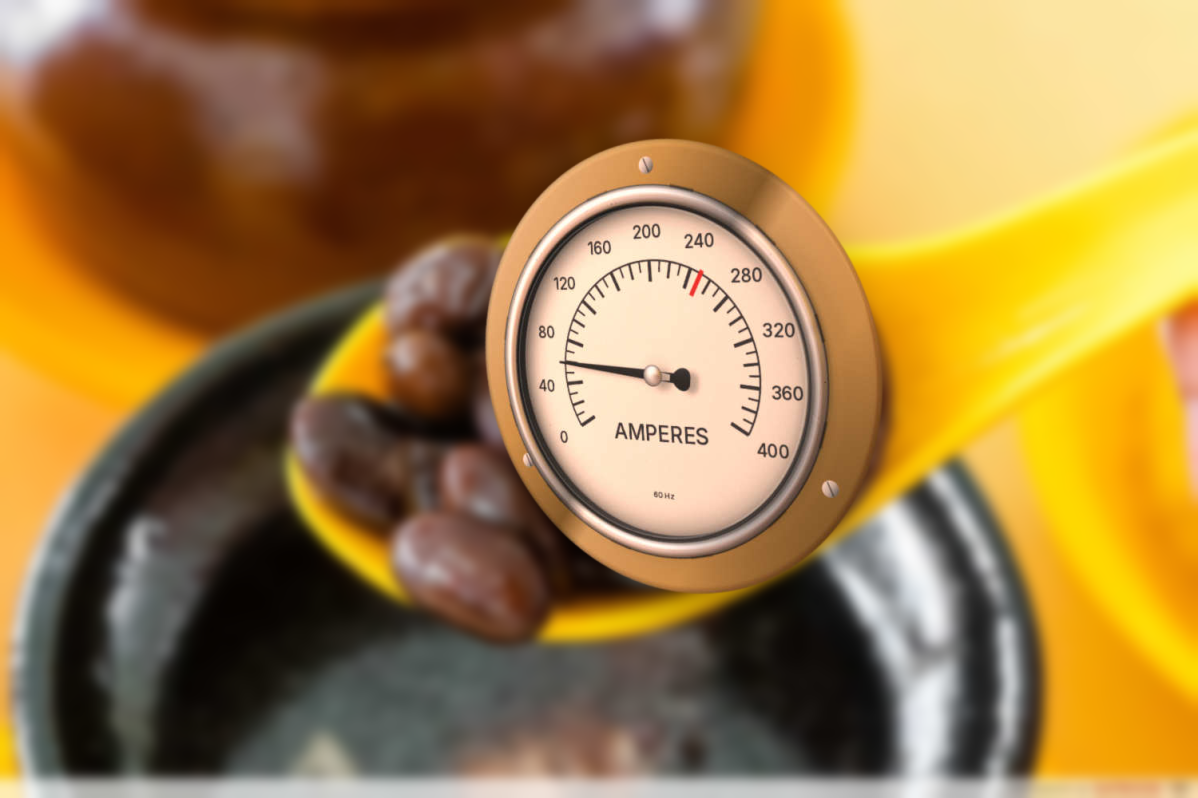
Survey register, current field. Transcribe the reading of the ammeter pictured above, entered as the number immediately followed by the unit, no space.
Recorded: 60A
